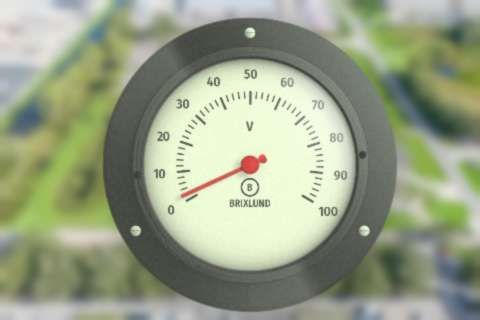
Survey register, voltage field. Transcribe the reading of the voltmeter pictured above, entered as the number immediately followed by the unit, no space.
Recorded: 2V
